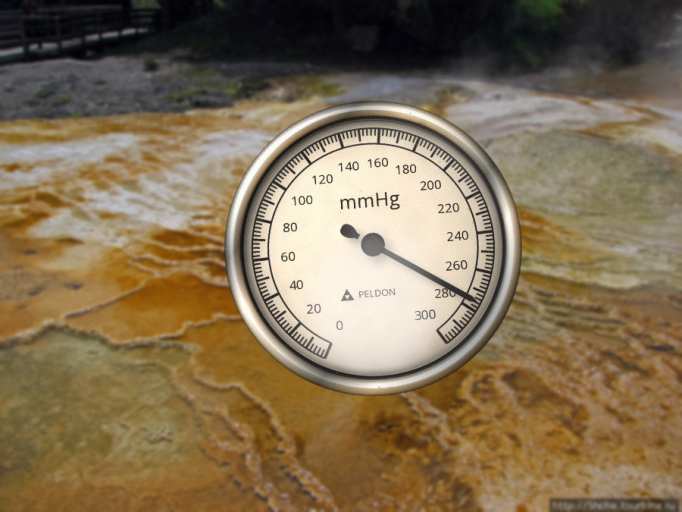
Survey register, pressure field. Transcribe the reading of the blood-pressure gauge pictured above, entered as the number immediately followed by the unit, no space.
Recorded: 276mmHg
